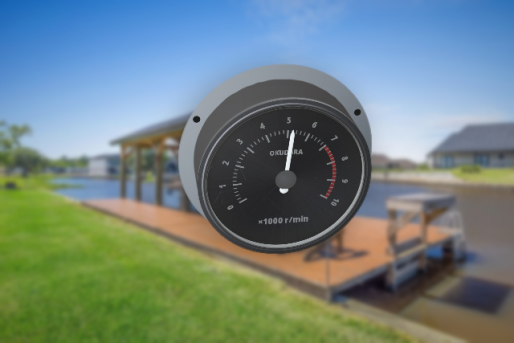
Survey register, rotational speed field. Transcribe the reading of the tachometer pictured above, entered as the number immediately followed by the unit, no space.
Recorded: 5200rpm
